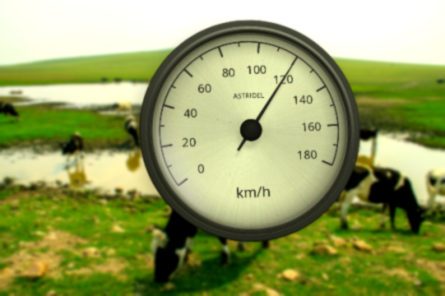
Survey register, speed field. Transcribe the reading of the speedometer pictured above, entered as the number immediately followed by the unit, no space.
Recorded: 120km/h
